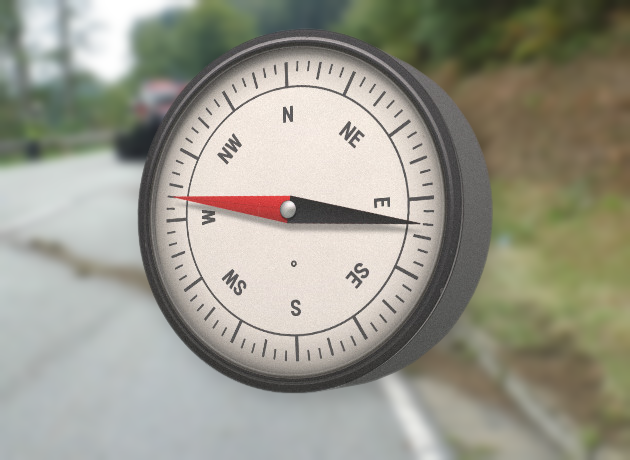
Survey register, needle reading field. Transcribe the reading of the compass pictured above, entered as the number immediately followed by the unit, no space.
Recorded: 280°
